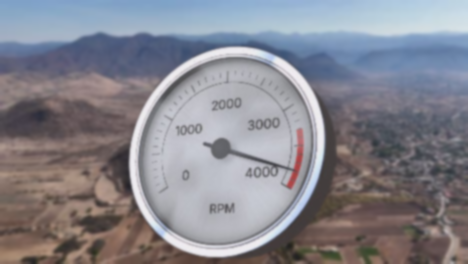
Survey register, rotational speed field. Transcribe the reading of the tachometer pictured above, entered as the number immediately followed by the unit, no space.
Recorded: 3800rpm
